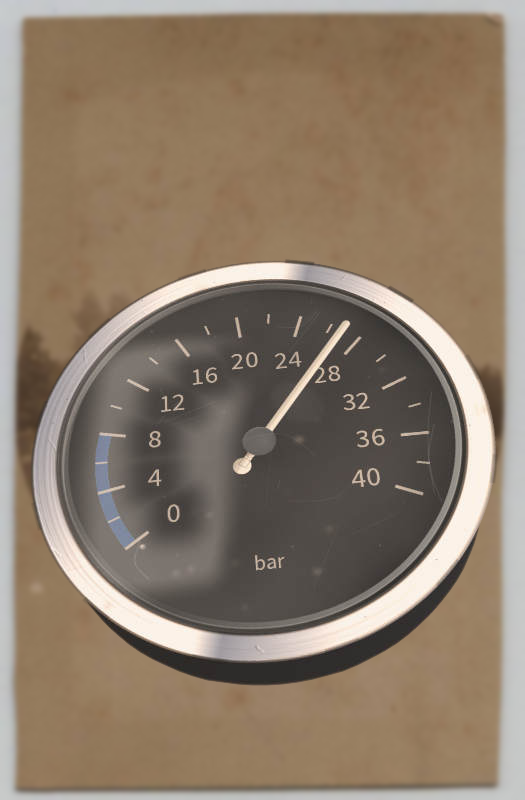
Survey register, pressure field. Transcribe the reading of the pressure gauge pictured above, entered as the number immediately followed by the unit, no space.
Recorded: 27bar
